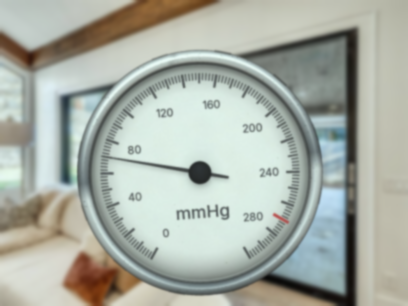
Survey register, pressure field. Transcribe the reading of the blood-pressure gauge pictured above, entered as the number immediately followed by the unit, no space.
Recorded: 70mmHg
